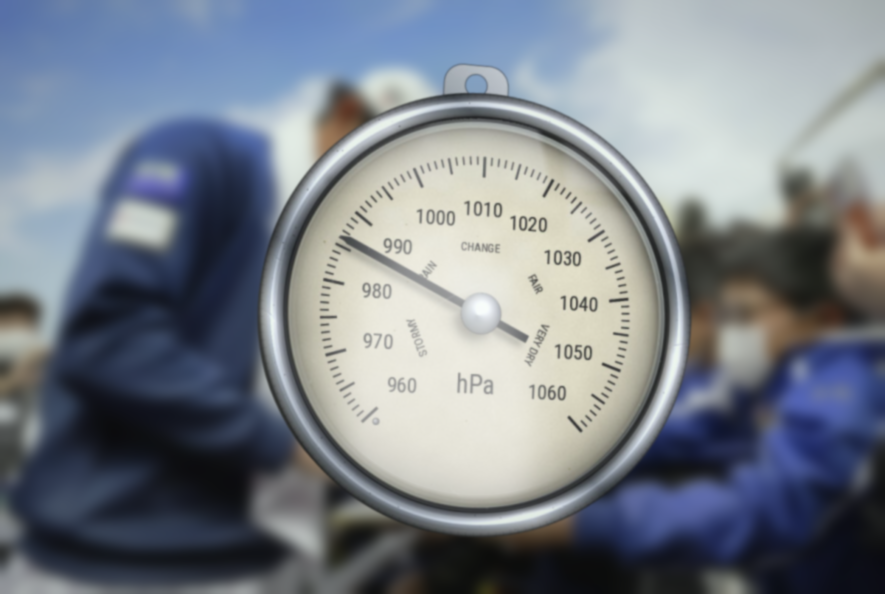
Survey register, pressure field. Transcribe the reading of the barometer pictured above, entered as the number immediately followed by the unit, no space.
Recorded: 986hPa
